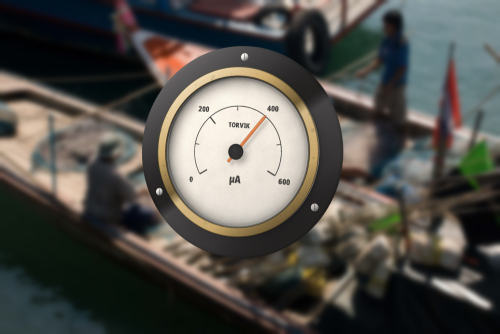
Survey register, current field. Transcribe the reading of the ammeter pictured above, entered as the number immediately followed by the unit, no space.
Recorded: 400µA
